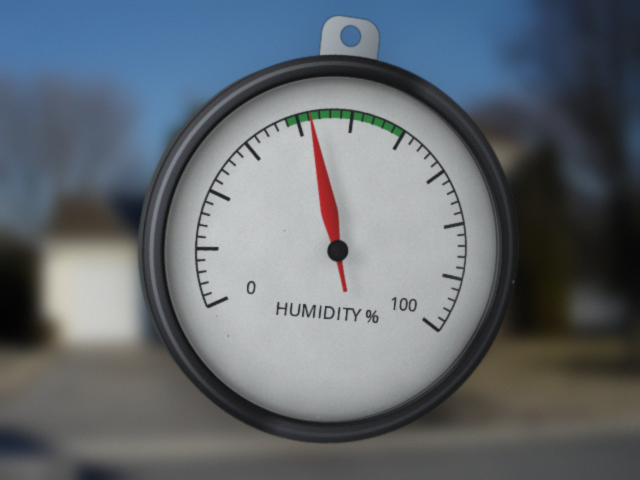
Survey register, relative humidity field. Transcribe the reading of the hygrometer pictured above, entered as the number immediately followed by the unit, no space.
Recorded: 42%
